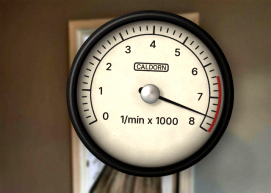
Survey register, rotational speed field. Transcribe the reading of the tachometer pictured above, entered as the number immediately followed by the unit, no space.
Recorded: 7600rpm
